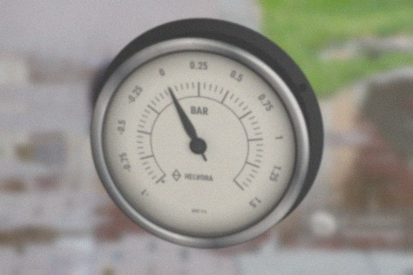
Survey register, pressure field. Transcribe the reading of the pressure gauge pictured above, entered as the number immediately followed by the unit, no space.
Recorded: 0bar
